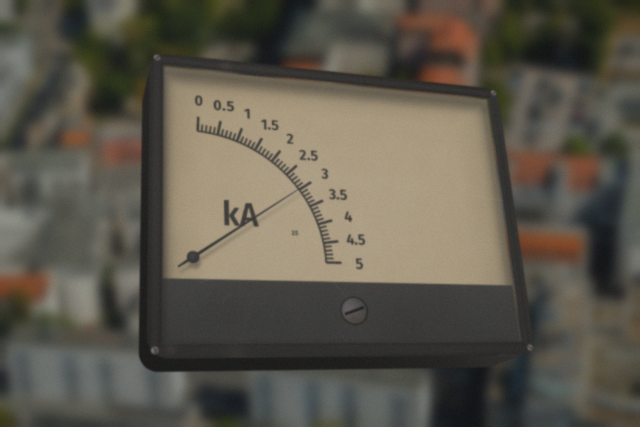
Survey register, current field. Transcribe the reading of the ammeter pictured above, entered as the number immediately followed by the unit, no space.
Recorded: 3kA
